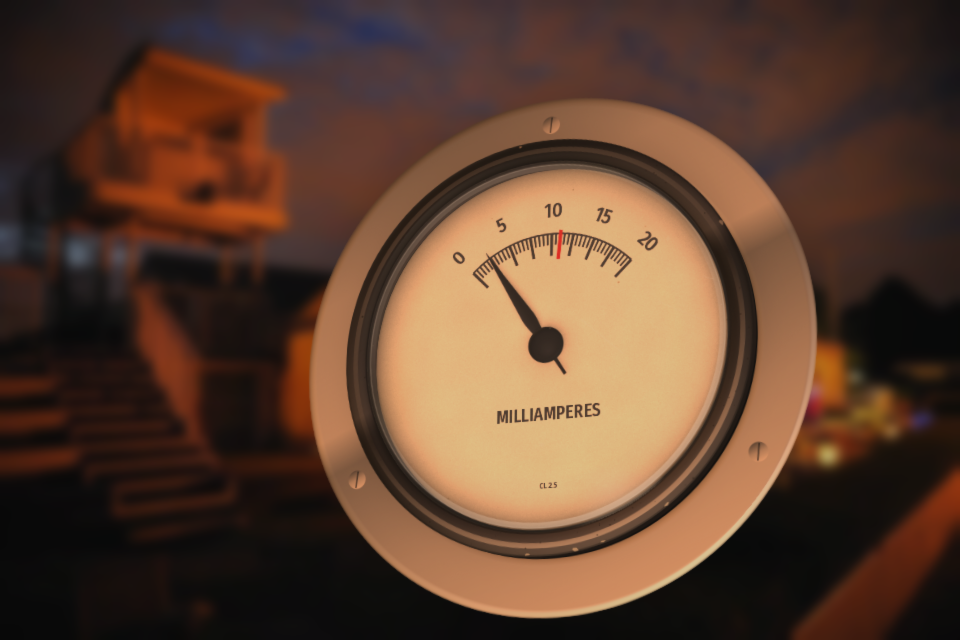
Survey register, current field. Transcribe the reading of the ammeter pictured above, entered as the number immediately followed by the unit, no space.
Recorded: 2.5mA
